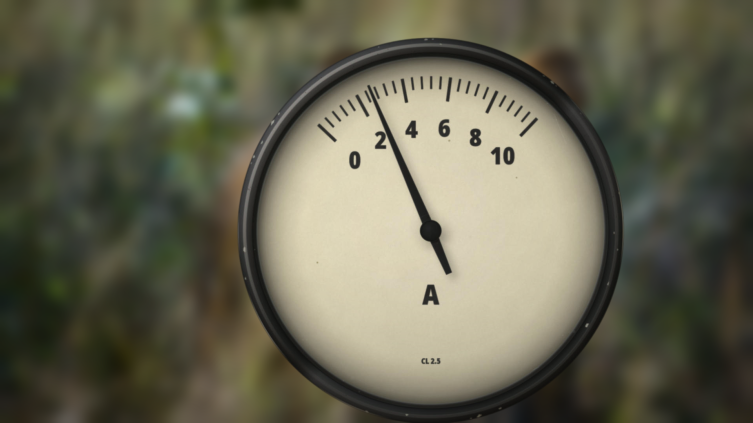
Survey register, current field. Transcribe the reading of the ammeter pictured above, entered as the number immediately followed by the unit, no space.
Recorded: 2.6A
